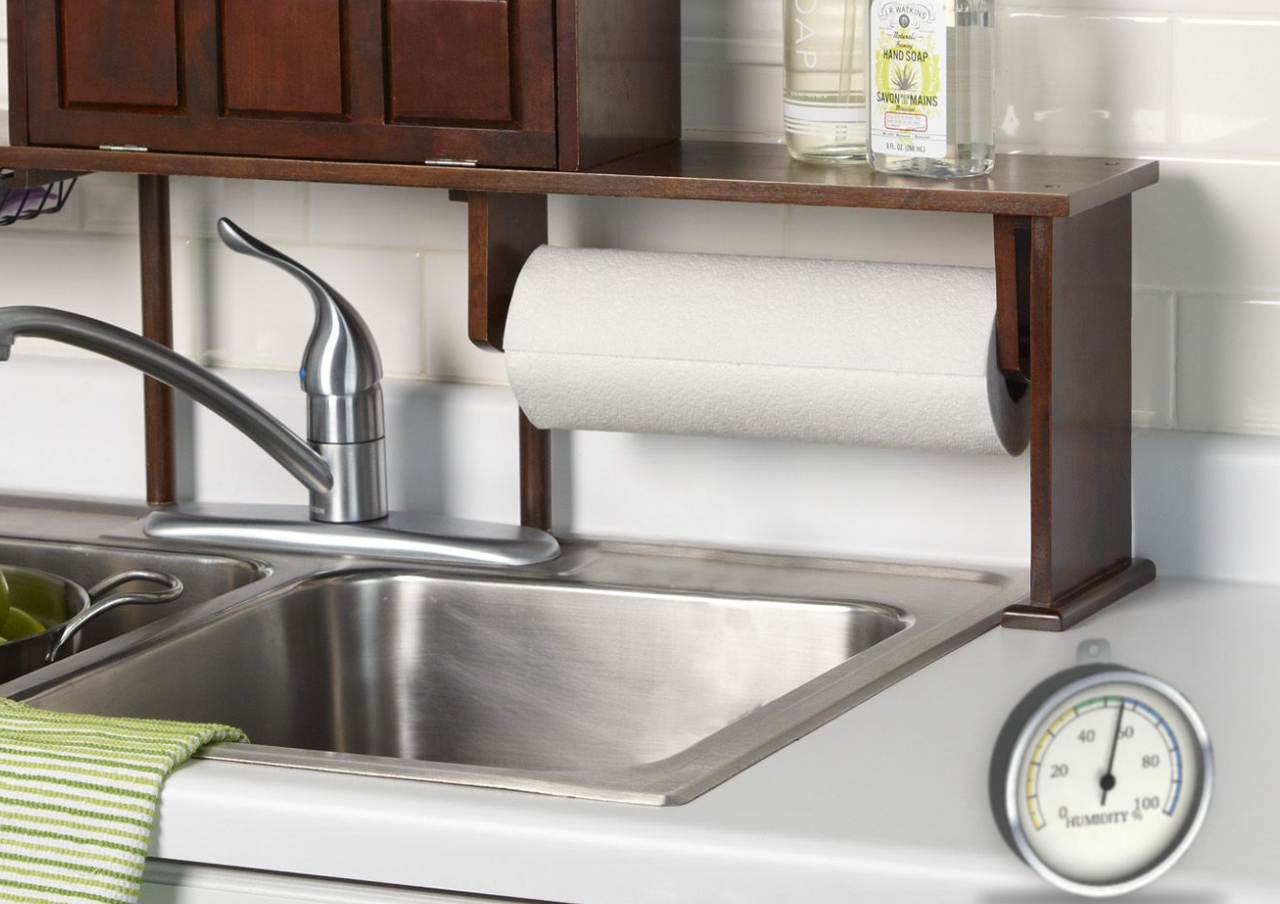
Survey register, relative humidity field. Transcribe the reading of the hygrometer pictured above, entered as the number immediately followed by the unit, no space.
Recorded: 55%
